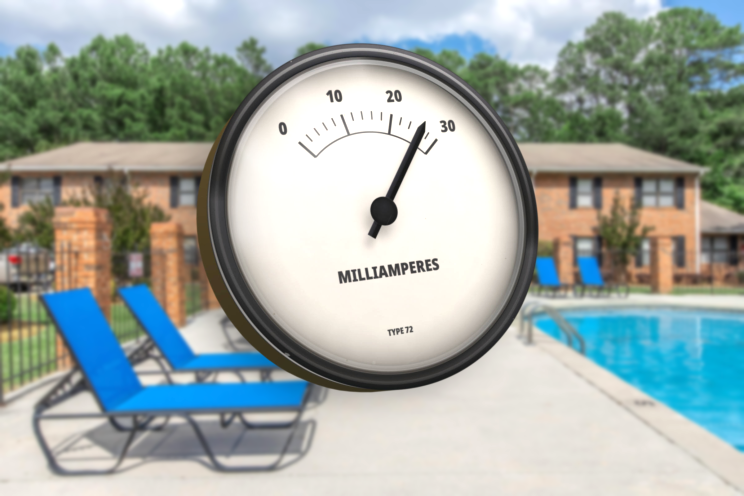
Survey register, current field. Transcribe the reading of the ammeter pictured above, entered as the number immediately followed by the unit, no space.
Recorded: 26mA
